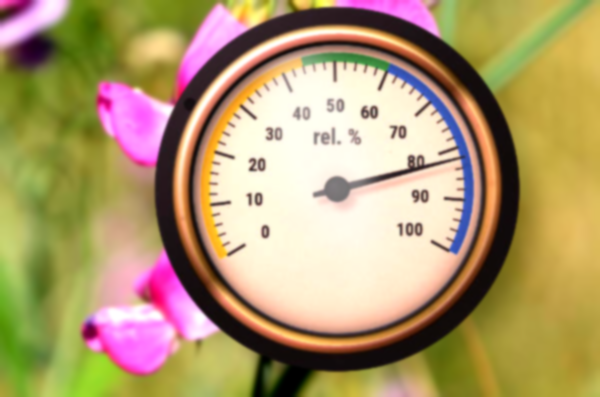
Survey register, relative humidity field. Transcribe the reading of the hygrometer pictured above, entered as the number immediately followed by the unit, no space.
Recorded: 82%
